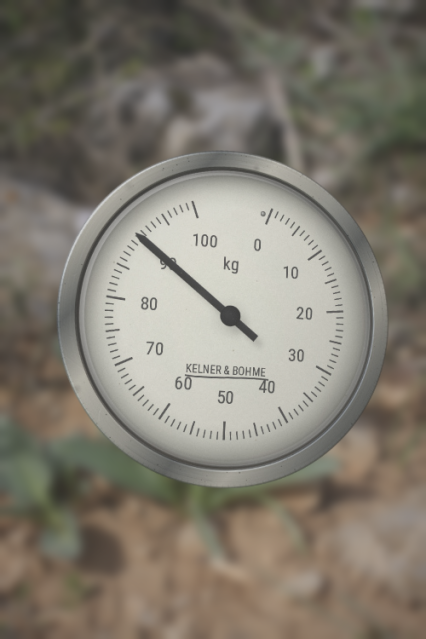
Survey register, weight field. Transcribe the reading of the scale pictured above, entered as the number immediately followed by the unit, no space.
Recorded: 90kg
